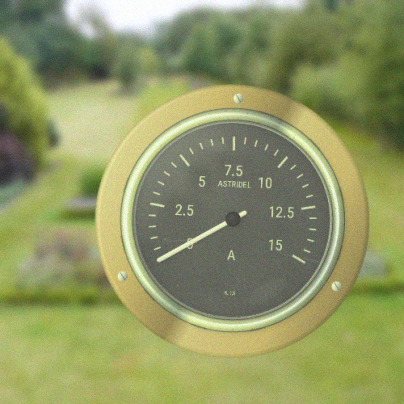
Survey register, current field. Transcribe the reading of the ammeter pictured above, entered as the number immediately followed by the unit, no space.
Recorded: 0A
